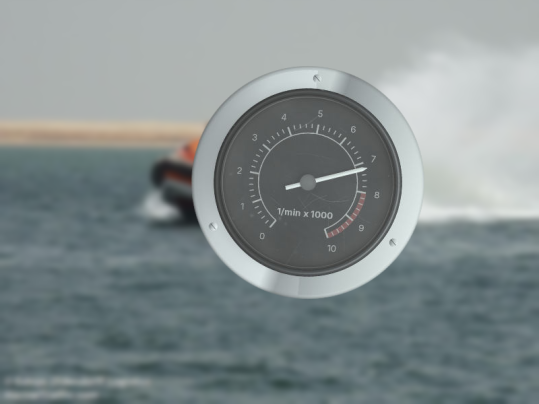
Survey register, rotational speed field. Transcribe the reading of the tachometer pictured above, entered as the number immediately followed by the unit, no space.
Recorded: 7200rpm
